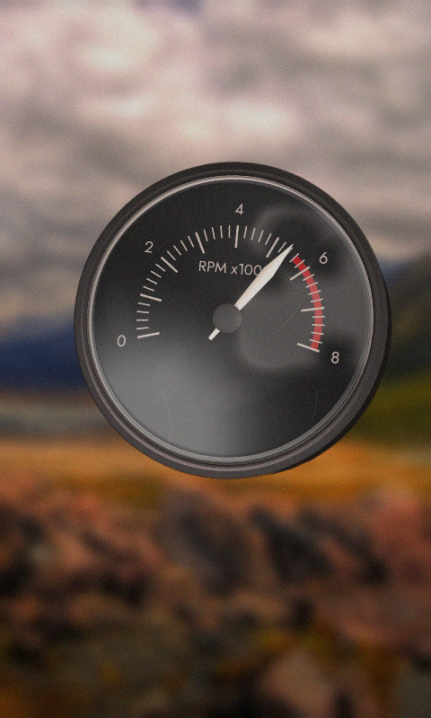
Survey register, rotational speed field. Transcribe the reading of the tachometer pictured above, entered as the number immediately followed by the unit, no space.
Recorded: 5400rpm
